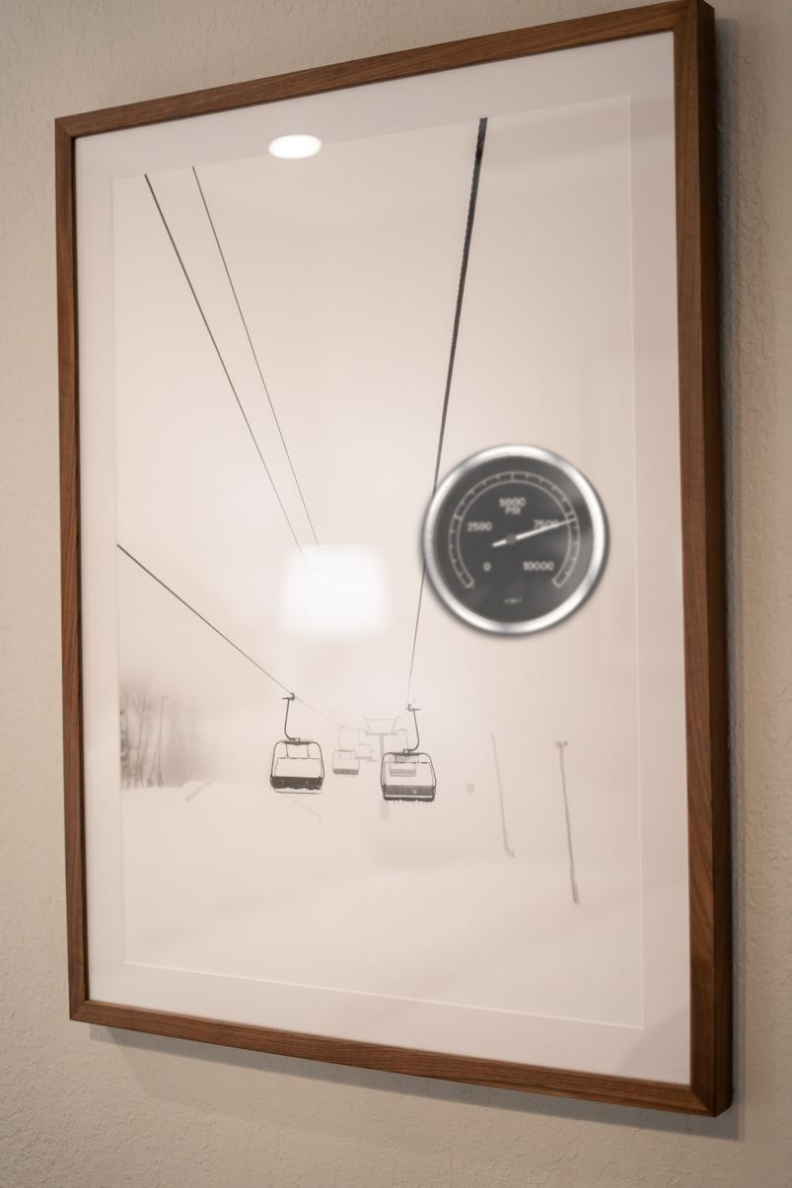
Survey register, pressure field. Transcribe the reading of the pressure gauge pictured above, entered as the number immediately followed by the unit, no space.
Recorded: 7750psi
